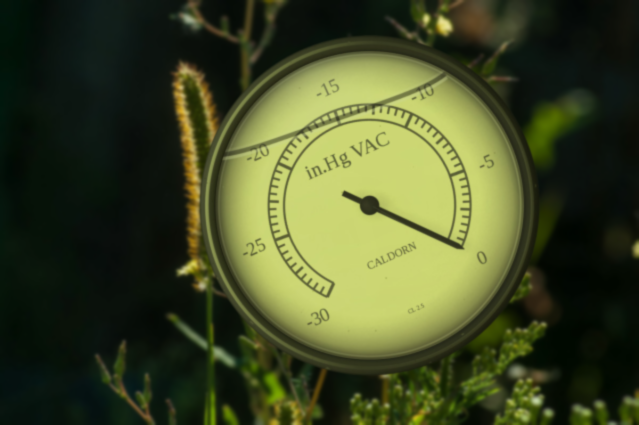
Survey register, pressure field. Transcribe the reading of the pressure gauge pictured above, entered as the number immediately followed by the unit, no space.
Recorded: 0inHg
